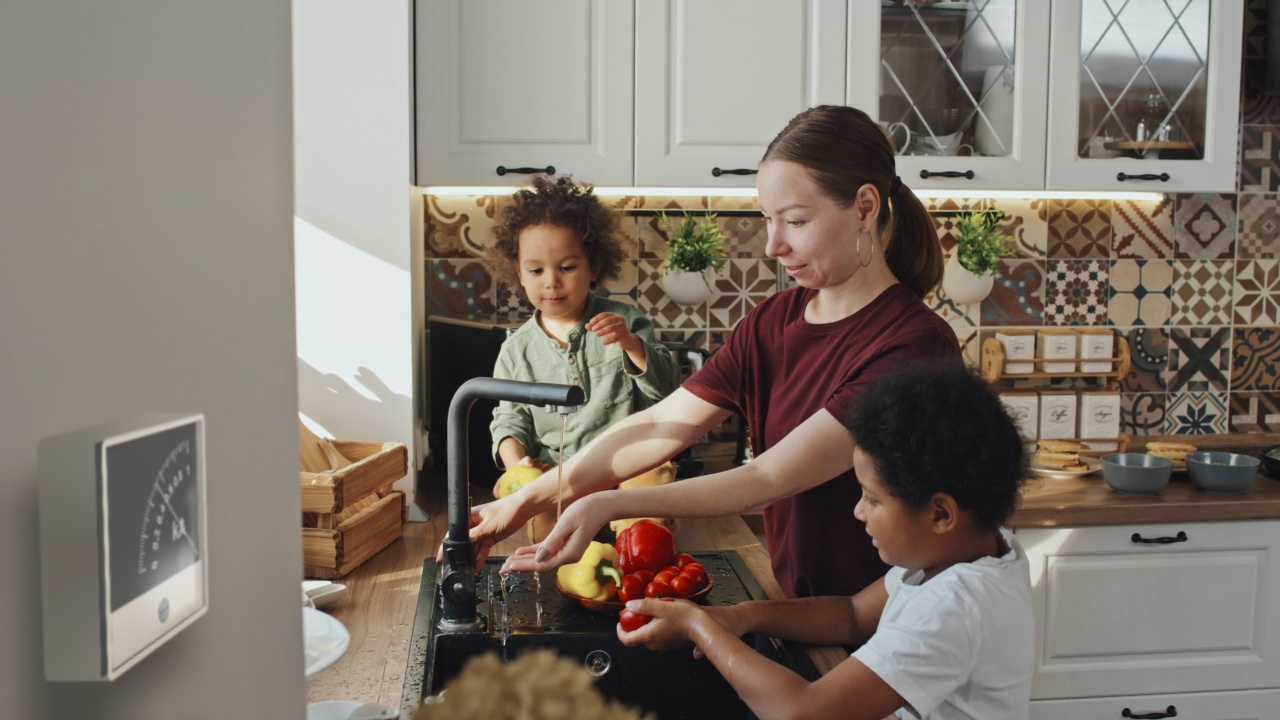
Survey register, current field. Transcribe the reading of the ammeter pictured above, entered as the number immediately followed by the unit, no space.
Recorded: 0.5kA
